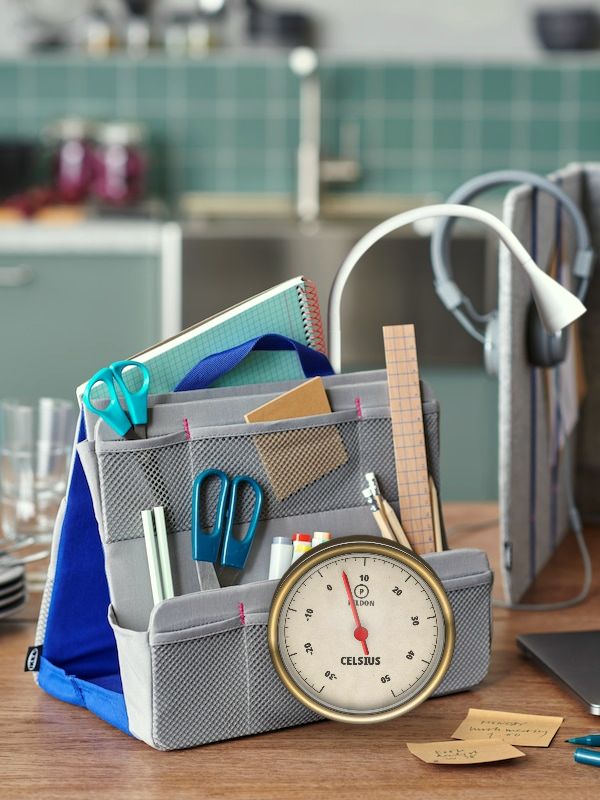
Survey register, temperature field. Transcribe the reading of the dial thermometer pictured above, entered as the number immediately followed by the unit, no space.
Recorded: 5°C
